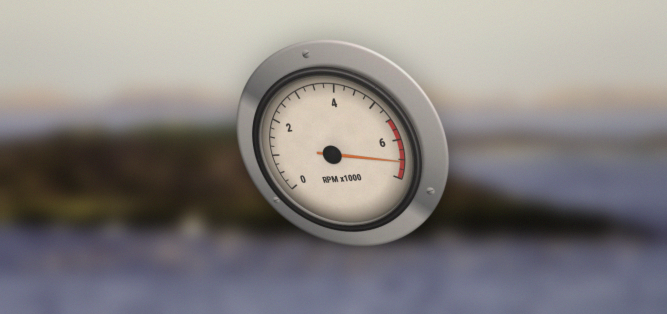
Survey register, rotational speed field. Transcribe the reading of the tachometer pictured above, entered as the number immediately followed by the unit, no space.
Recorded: 6500rpm
